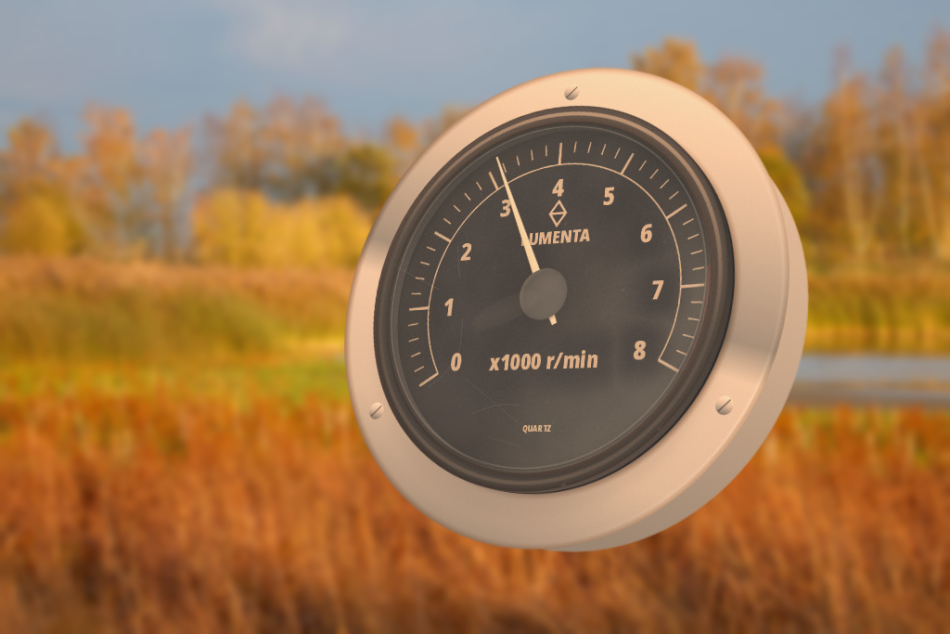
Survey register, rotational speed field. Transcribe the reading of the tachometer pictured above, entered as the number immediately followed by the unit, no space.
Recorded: 3200rpm
